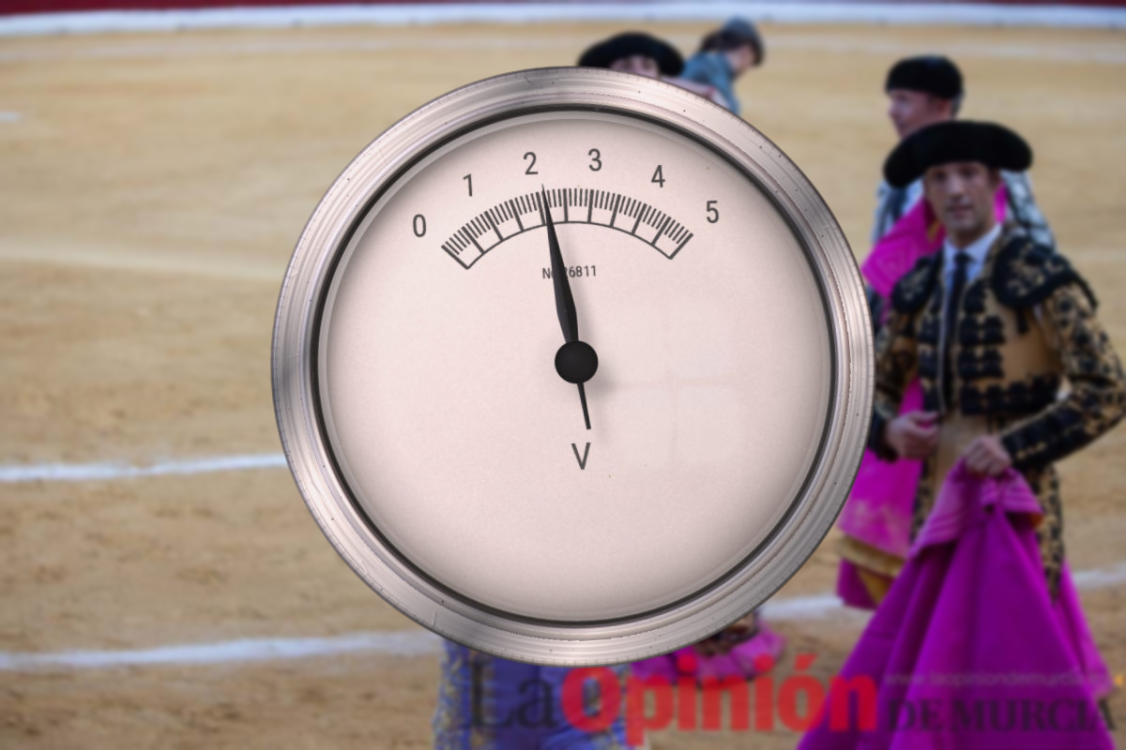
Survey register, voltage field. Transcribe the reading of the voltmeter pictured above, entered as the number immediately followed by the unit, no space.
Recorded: 2.1V
